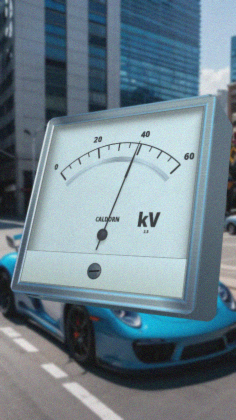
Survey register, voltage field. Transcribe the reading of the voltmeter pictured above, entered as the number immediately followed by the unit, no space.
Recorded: 40kV
